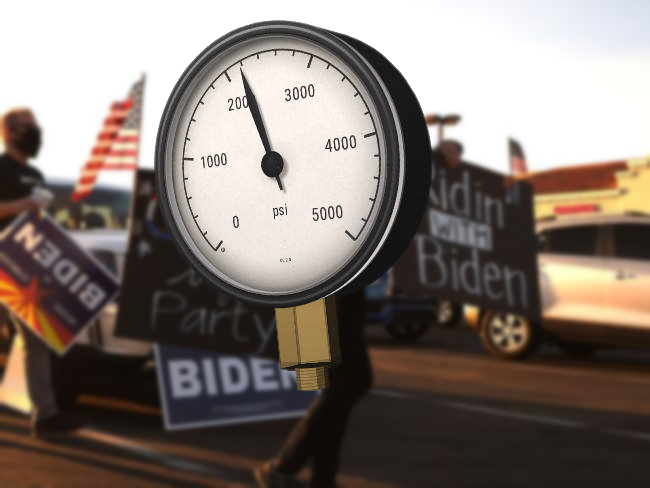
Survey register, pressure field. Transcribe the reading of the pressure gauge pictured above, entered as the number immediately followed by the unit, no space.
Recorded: 2200psi
